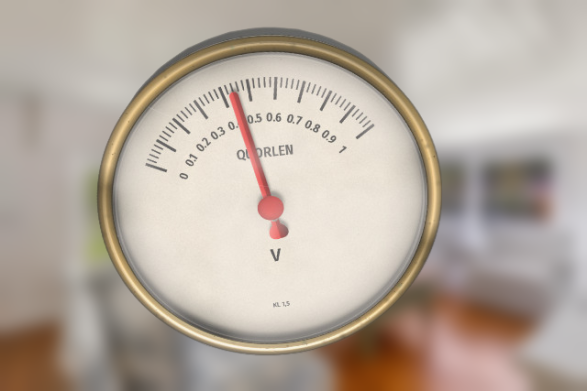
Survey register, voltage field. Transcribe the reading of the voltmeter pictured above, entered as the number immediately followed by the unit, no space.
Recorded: 0.44V
